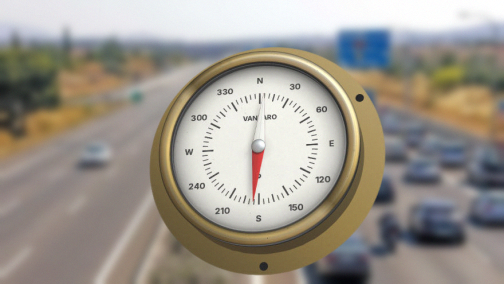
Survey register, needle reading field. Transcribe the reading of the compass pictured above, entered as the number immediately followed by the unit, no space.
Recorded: 185°
